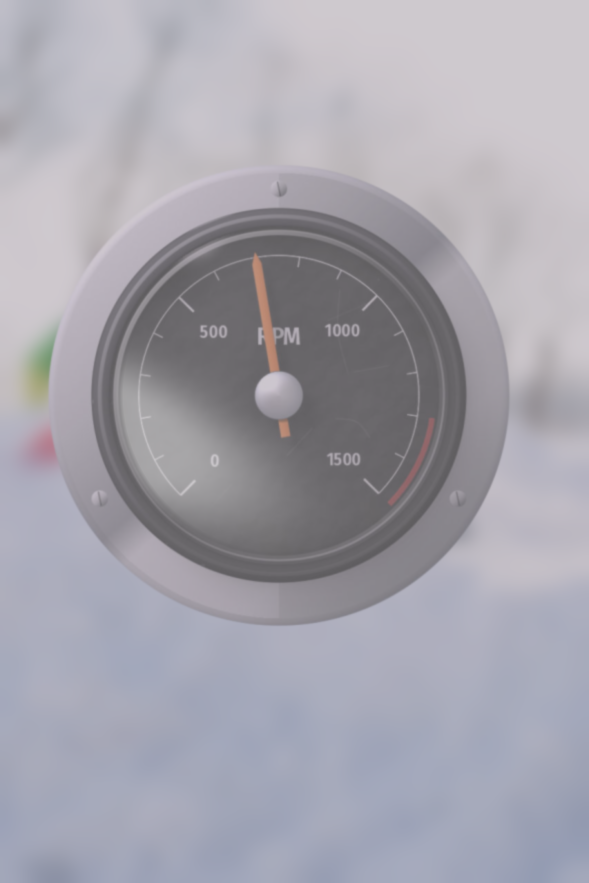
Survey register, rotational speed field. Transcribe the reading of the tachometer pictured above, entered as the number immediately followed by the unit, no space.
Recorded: 700rpm
